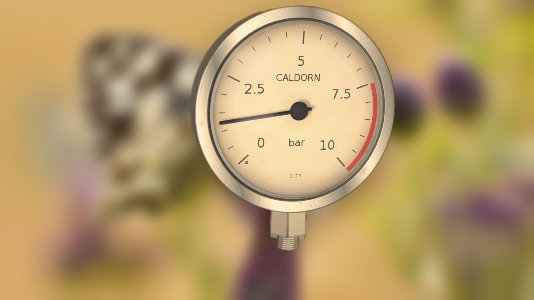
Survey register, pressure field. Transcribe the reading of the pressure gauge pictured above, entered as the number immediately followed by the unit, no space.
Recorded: 1.25bar
